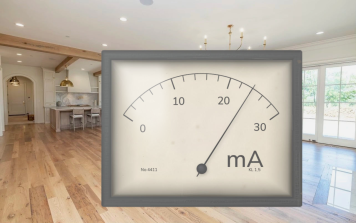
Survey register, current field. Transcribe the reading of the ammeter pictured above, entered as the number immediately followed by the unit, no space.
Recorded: 24mA
